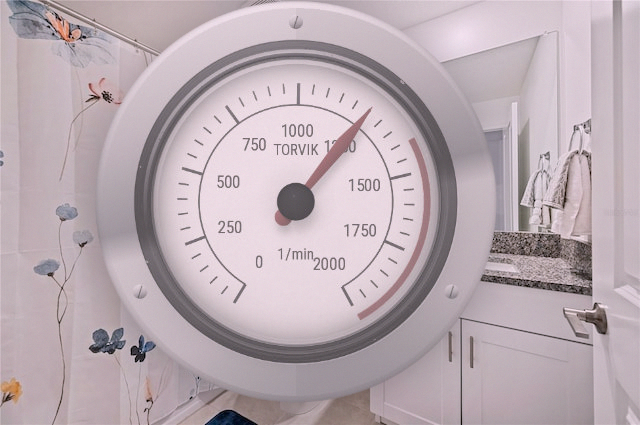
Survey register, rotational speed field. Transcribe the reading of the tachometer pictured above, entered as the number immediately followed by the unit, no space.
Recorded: 1250rpm
